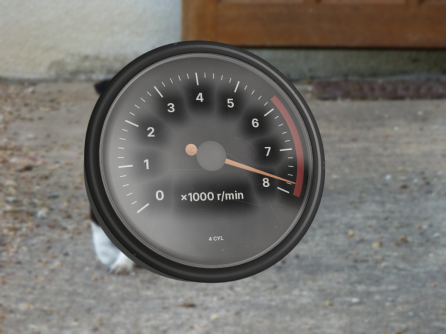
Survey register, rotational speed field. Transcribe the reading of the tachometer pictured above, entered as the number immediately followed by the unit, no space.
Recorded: 7800rpm
